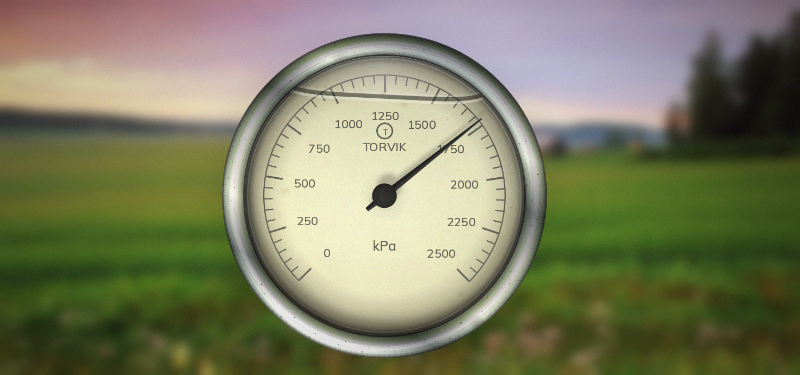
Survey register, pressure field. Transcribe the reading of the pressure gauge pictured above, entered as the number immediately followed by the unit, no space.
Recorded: 1725kPa
